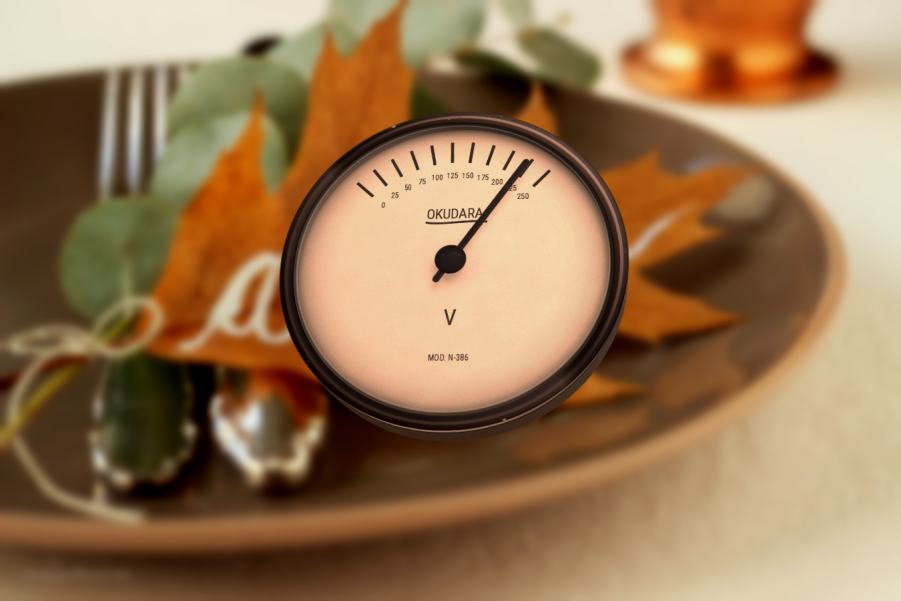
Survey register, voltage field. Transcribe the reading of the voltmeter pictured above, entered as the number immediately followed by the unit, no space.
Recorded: 225V
